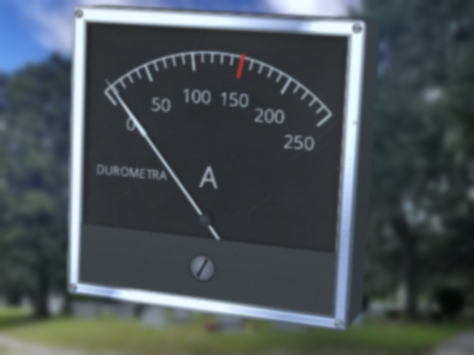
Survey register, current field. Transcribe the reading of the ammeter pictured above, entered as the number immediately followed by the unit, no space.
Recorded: 10A
